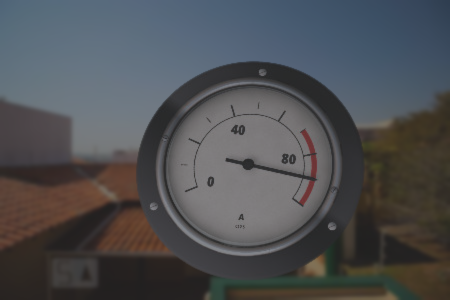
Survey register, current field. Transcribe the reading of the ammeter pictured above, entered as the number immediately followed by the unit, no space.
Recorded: 90A
